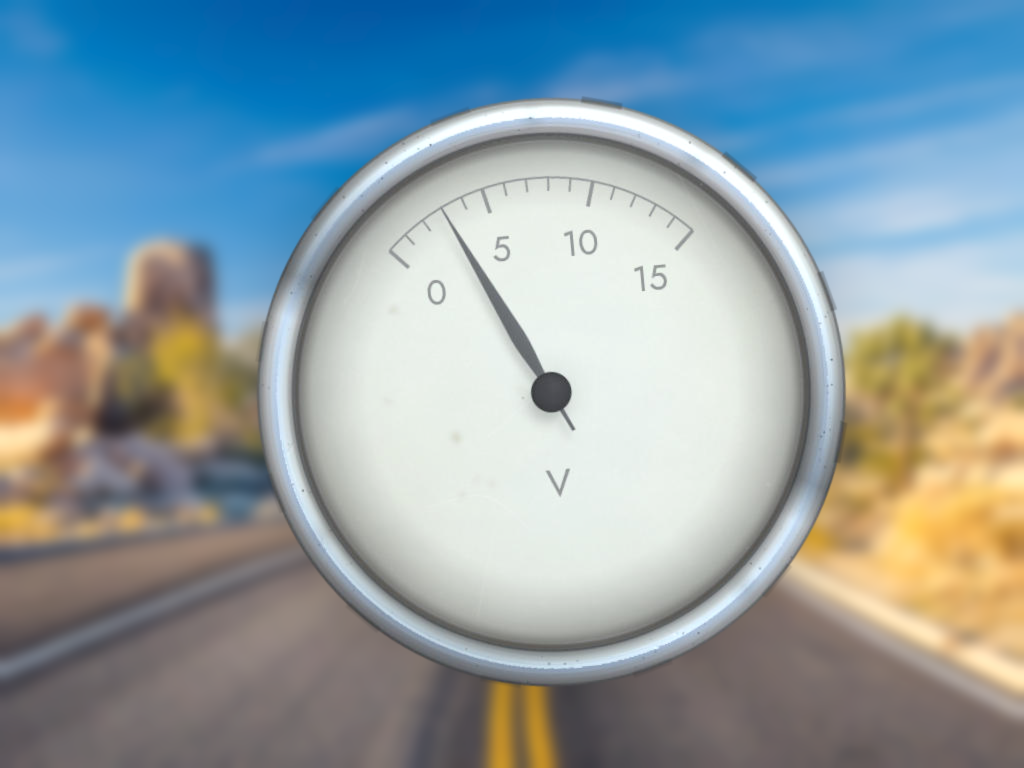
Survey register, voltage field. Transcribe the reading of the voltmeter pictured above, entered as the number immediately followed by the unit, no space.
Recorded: 3V
